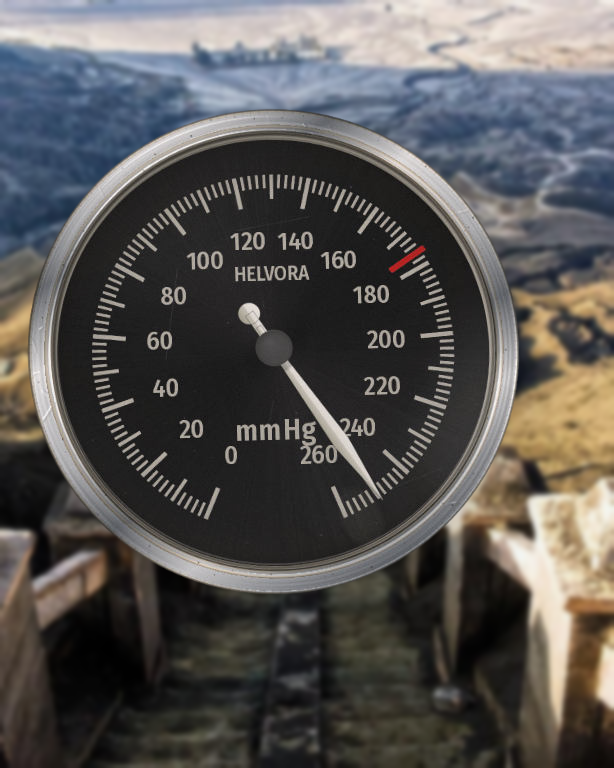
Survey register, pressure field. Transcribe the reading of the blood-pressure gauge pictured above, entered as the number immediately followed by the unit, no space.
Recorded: 250mmHg
